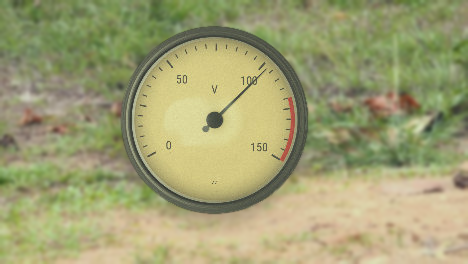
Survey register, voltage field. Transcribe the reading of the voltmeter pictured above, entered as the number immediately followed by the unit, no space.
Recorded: 102.5V
